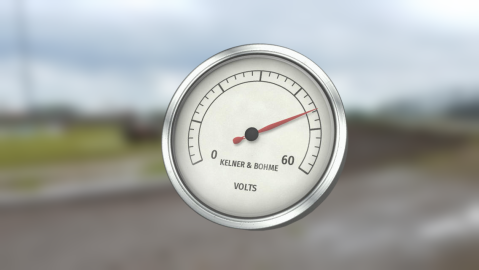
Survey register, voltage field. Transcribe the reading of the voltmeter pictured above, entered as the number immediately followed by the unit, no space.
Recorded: 46V
